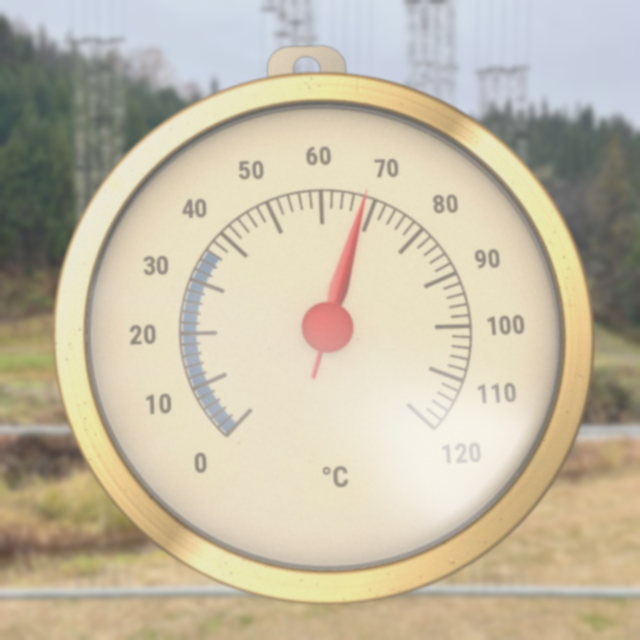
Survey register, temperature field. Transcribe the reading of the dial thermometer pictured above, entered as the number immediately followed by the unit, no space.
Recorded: 68°C
